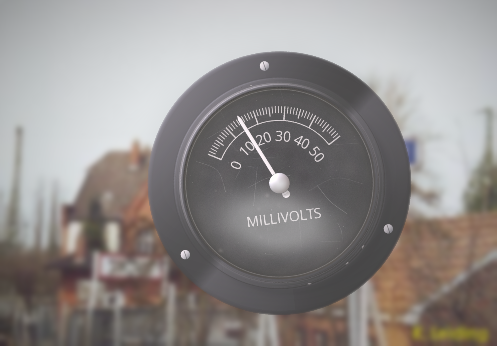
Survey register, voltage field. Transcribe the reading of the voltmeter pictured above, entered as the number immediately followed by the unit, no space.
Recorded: 15mV
